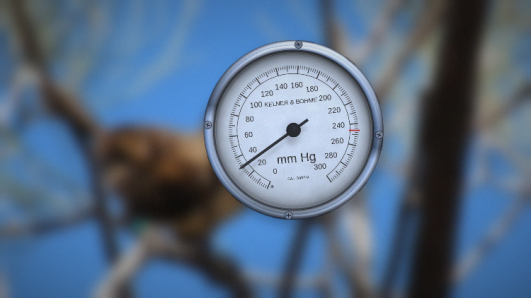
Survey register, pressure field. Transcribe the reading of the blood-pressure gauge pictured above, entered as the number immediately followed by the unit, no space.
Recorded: 30mmHg
